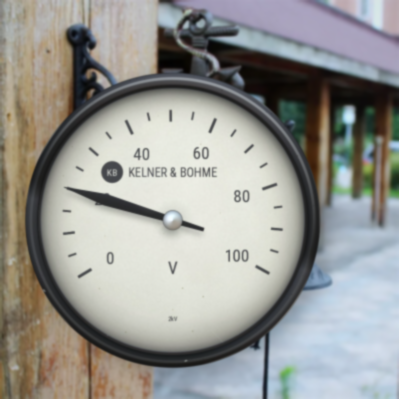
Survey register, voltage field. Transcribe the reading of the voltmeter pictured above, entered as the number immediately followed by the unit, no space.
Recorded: 20V
